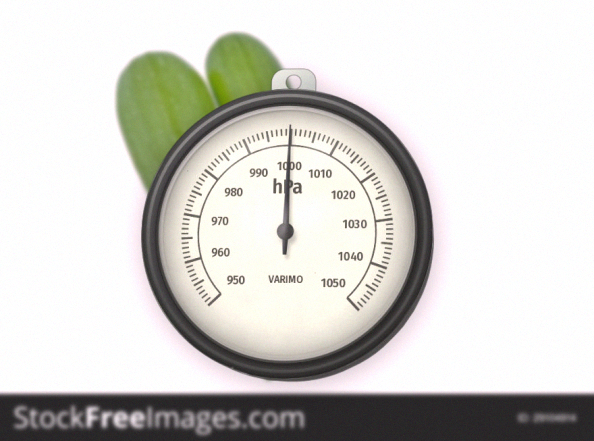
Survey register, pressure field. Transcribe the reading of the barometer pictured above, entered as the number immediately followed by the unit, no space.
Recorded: 1000hPa
